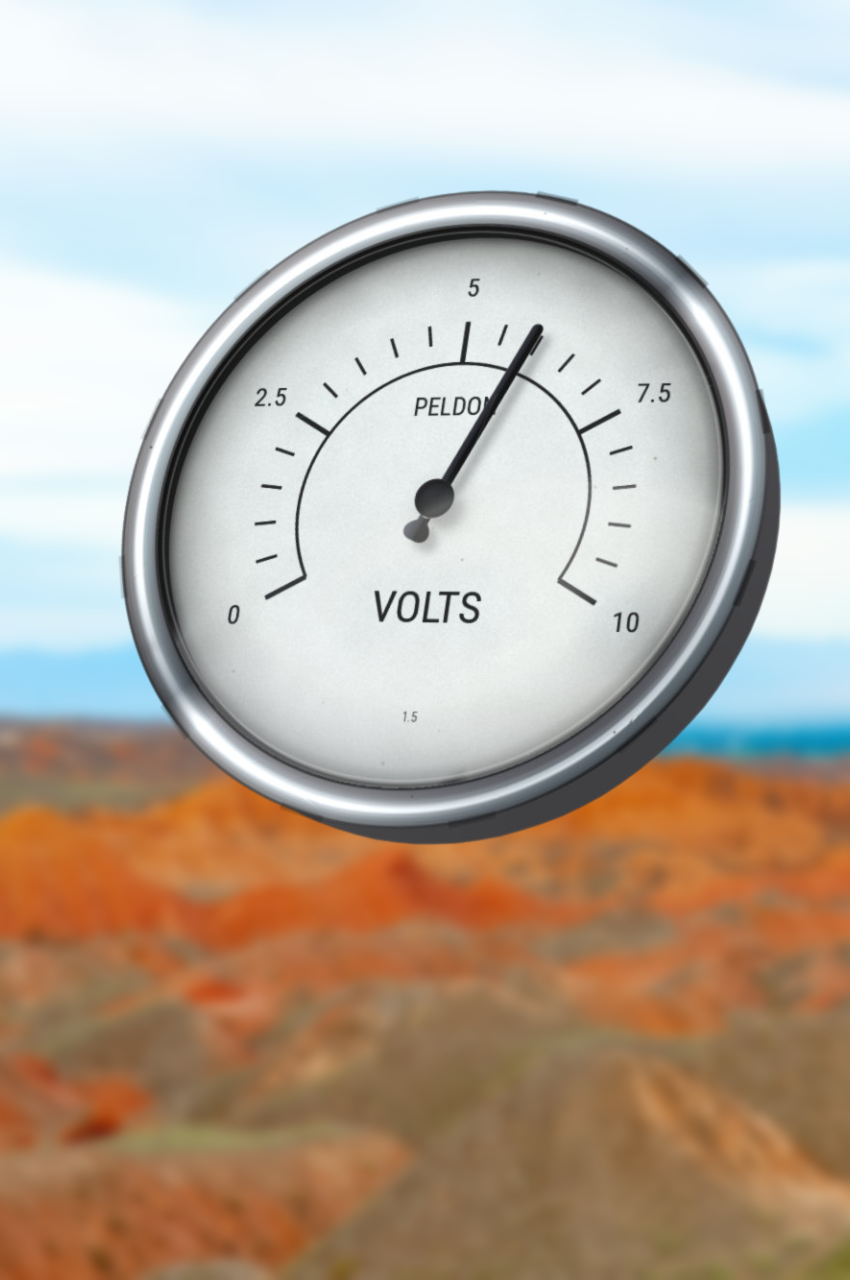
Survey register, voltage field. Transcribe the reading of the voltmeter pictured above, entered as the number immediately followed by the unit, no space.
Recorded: 6V
